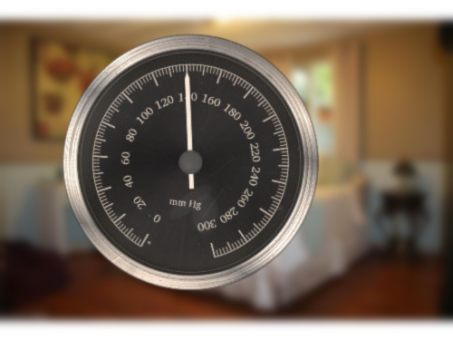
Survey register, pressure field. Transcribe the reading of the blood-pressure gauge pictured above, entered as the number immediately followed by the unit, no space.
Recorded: 140mmHg
